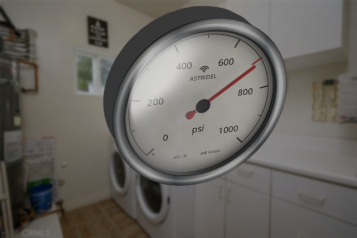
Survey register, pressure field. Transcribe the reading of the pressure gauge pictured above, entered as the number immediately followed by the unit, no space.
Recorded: 700psi
